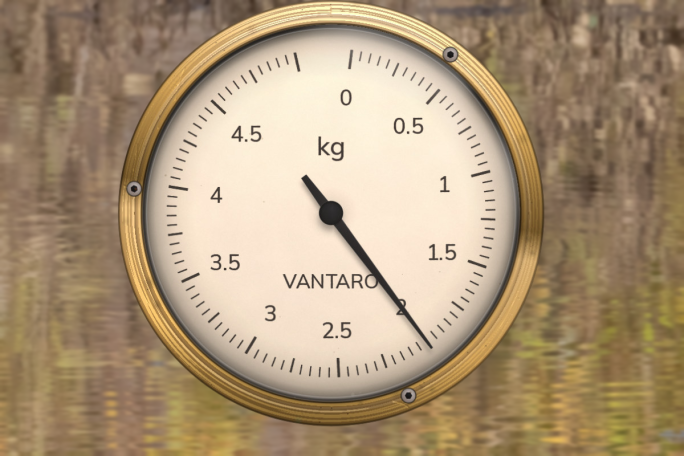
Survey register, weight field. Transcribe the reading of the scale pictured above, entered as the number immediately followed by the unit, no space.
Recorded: 2kg
